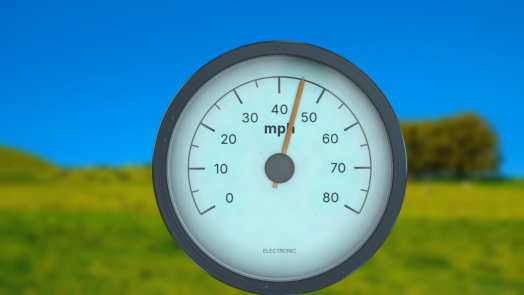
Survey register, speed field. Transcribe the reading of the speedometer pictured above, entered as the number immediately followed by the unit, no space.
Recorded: 45mph
